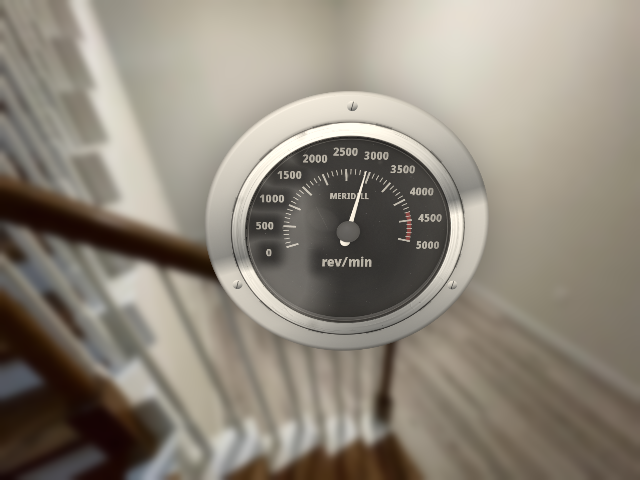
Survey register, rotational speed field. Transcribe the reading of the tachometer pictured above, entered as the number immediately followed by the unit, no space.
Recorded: 2900rpm
